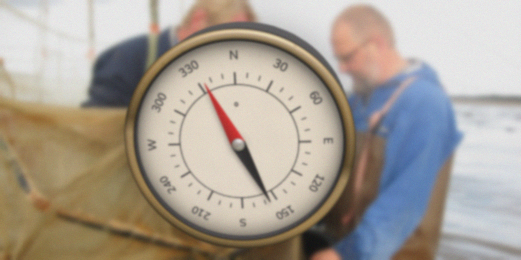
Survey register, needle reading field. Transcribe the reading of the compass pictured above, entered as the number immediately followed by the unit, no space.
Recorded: 335°
